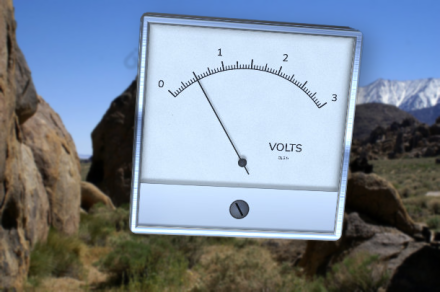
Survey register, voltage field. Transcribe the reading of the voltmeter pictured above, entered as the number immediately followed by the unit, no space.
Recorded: 0.5V
